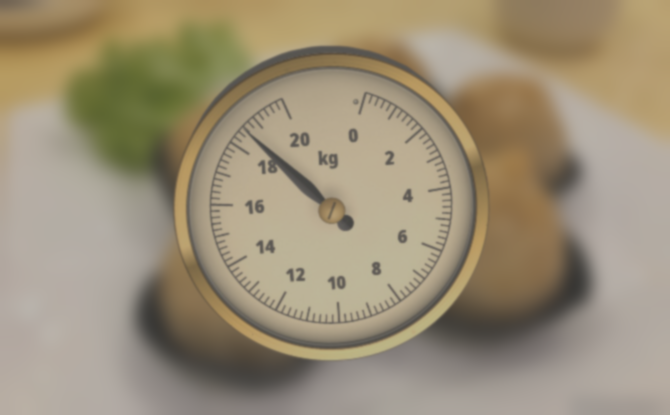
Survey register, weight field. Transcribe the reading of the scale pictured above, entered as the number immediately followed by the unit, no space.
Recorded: 18.6kg
